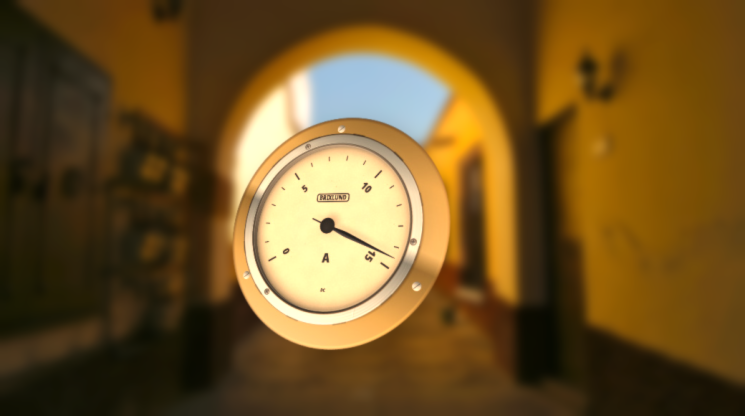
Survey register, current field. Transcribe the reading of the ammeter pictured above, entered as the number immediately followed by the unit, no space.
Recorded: 14.5A
